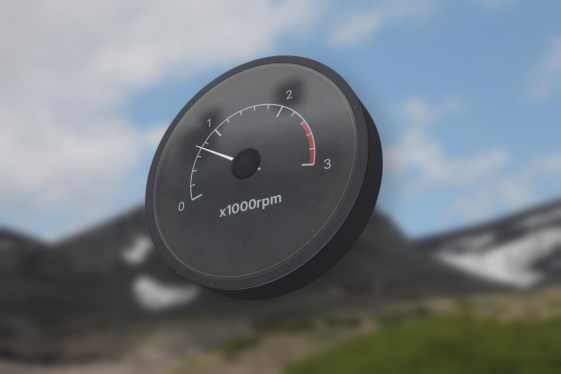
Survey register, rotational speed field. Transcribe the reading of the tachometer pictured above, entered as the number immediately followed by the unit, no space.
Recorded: 700rpm
